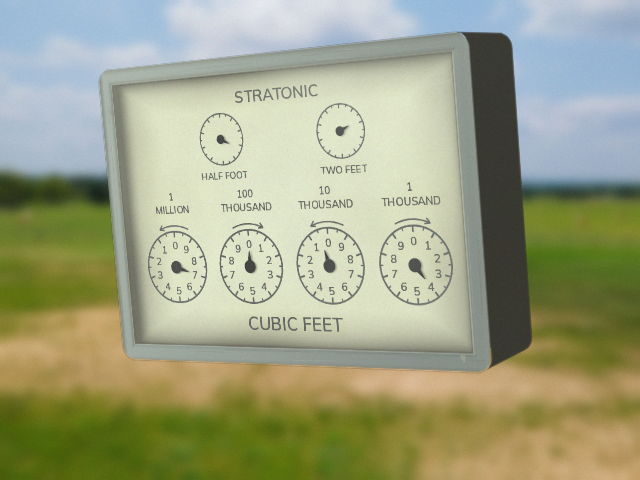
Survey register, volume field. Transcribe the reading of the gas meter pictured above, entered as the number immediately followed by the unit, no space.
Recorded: 700400ft³
